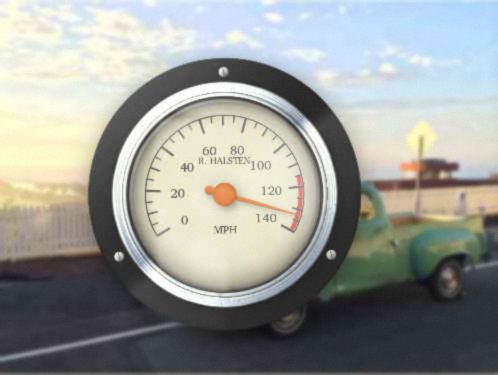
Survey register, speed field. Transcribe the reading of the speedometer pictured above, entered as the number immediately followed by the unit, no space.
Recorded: 132.5mph
